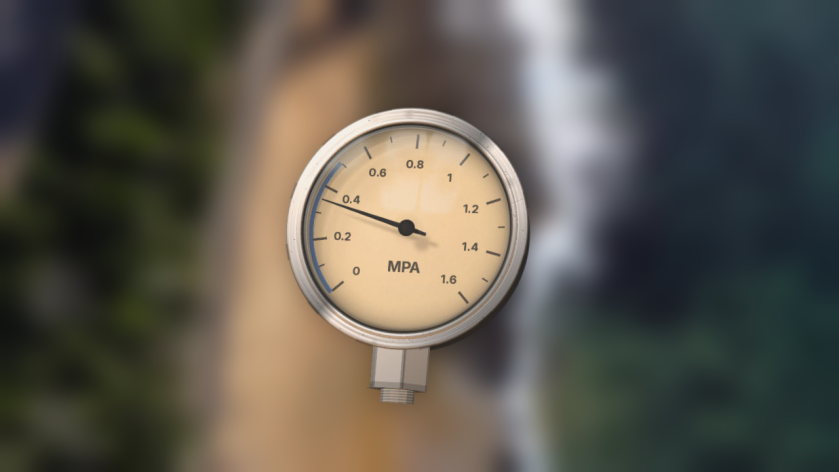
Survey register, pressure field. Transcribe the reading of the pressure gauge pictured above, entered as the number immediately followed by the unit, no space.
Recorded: 0.35MPa
